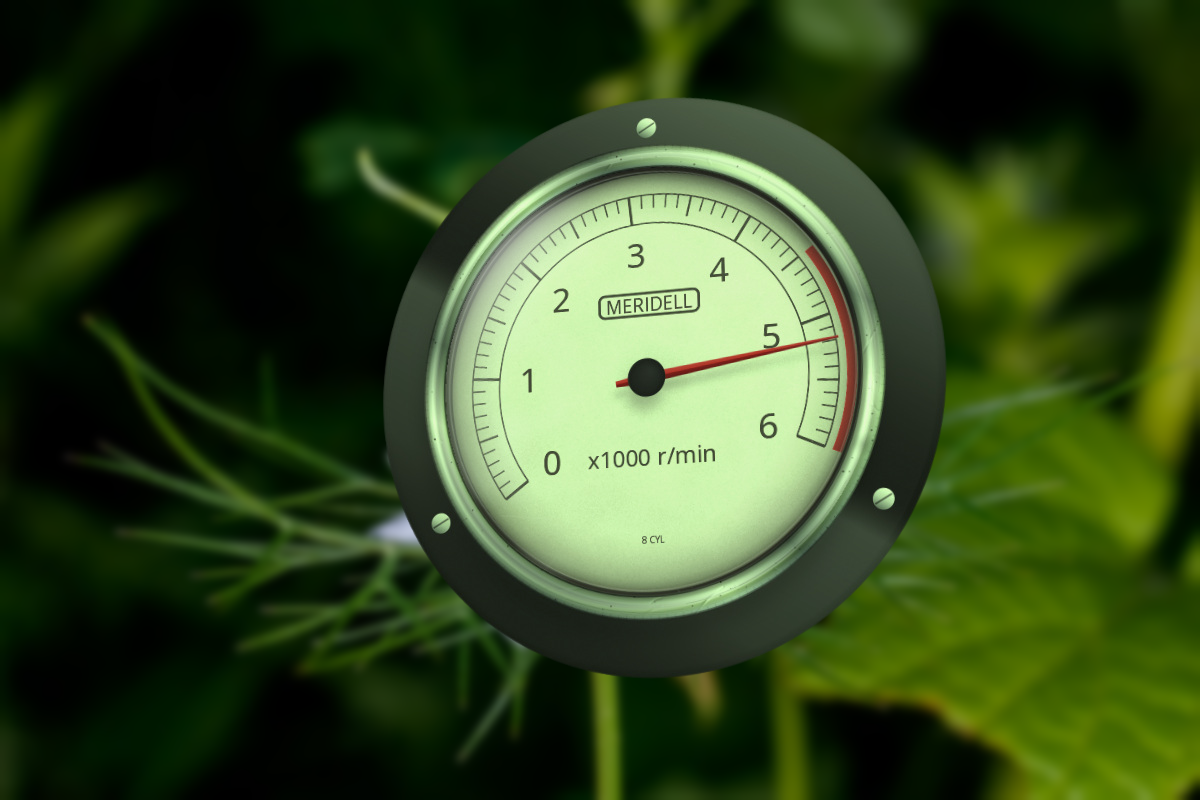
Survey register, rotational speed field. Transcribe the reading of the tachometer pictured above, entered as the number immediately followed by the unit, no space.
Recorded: 5200rpm
